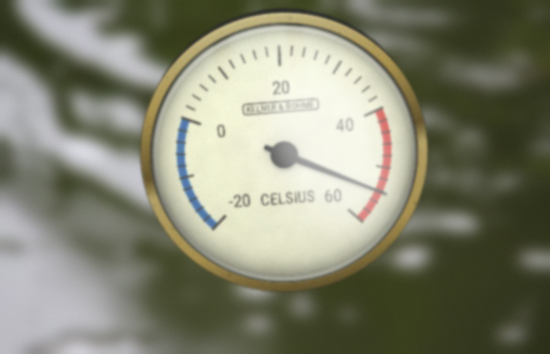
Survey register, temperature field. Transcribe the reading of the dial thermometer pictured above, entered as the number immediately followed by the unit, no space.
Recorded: 54°C
